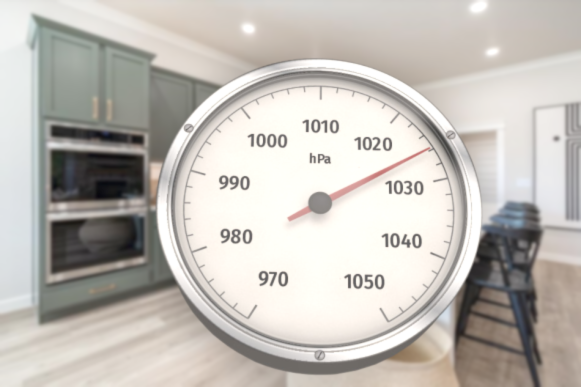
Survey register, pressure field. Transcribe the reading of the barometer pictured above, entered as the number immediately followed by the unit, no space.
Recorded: 1026hPa
